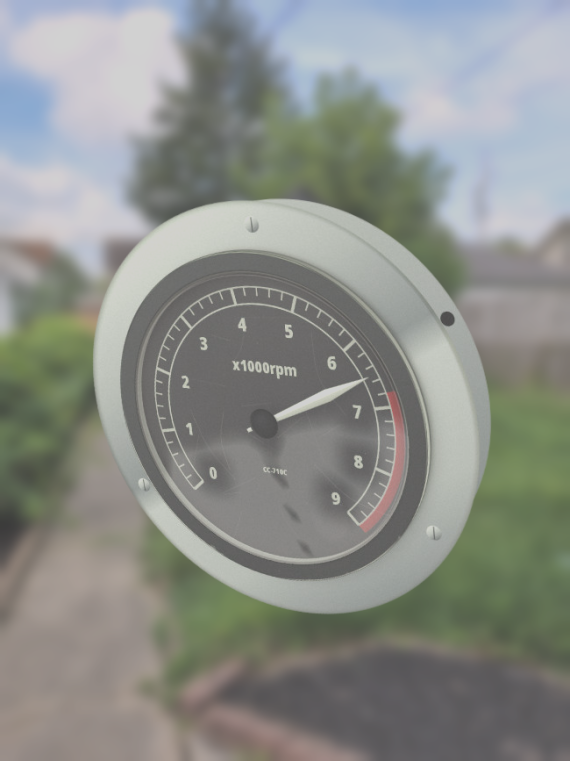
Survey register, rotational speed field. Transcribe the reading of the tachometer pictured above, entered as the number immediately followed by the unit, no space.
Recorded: 6500rpm
